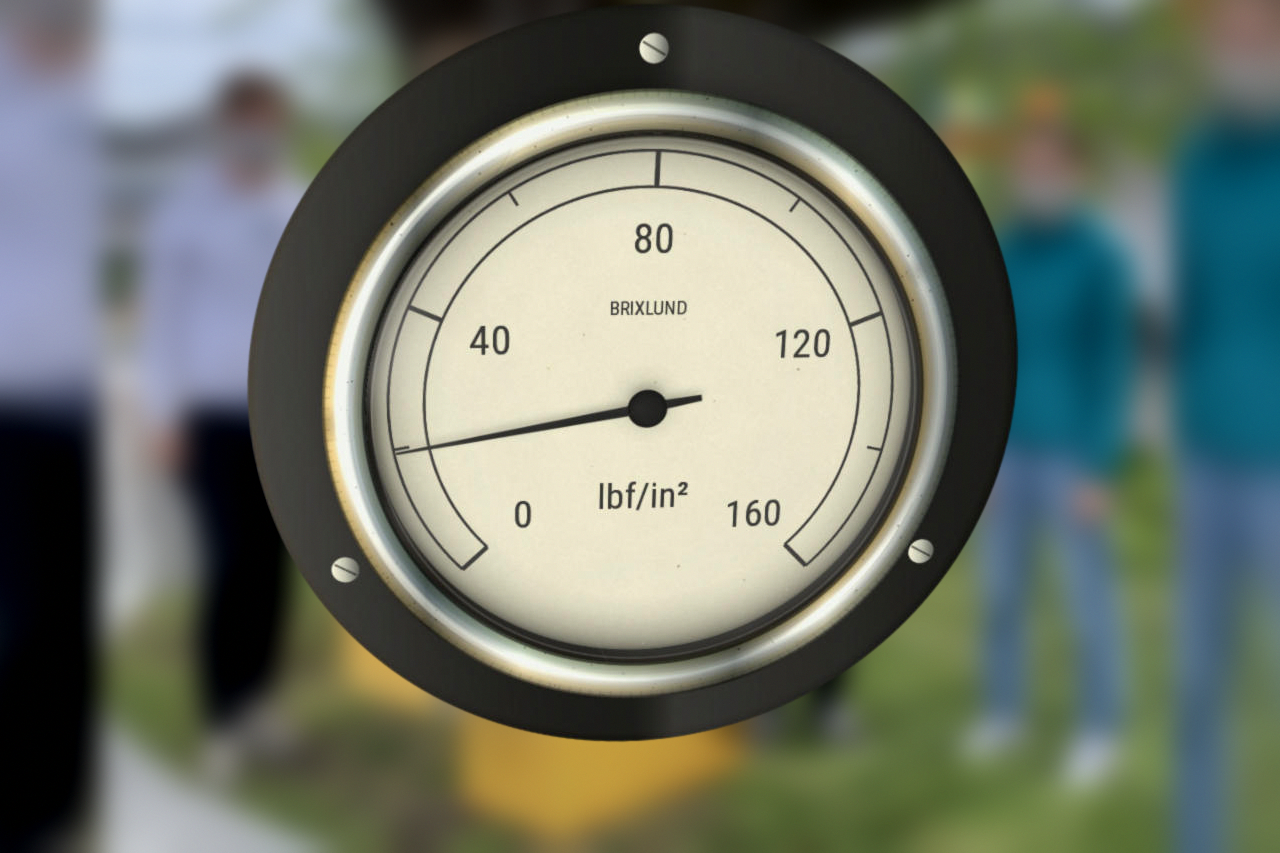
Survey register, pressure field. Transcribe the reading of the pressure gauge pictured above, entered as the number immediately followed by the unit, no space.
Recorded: 20psi
